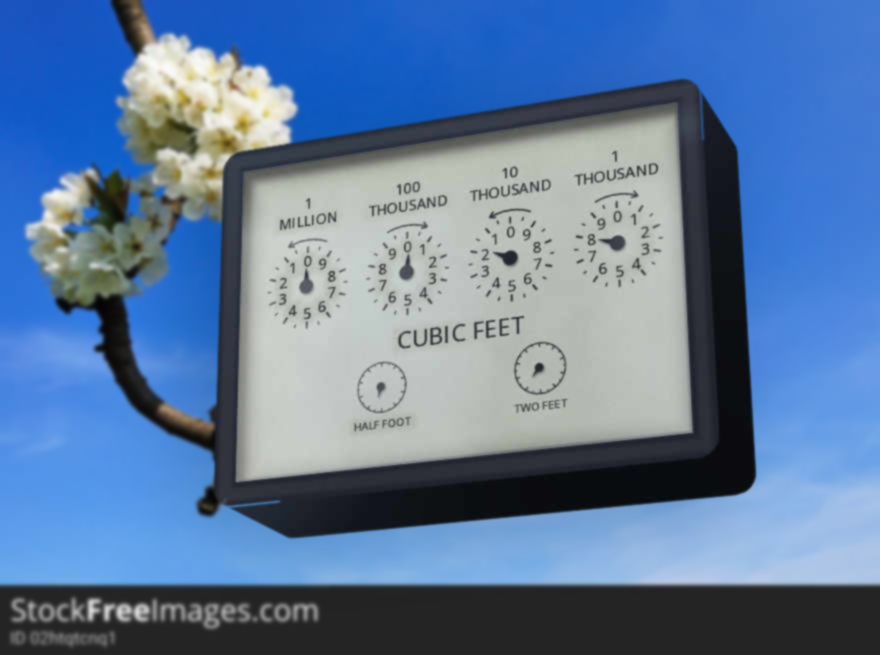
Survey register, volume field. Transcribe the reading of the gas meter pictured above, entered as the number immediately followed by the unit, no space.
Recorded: 1800ft³
